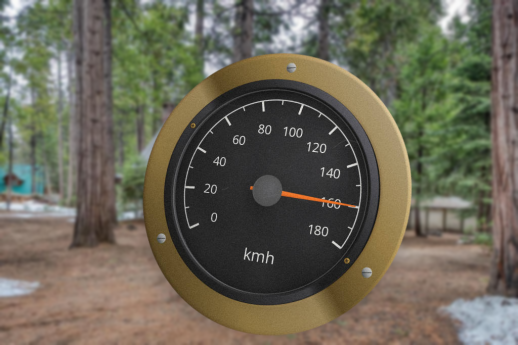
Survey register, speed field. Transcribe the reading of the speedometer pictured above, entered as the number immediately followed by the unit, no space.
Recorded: 160km/h
